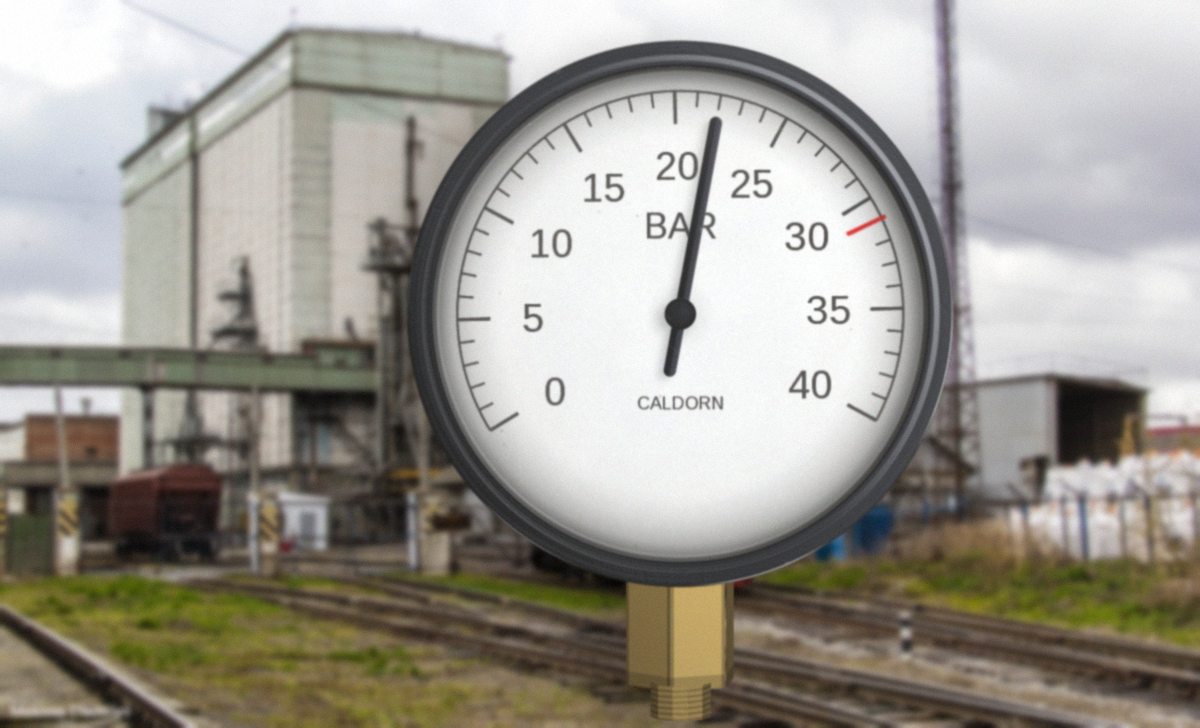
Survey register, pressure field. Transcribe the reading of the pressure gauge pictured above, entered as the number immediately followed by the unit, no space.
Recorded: 22bar
